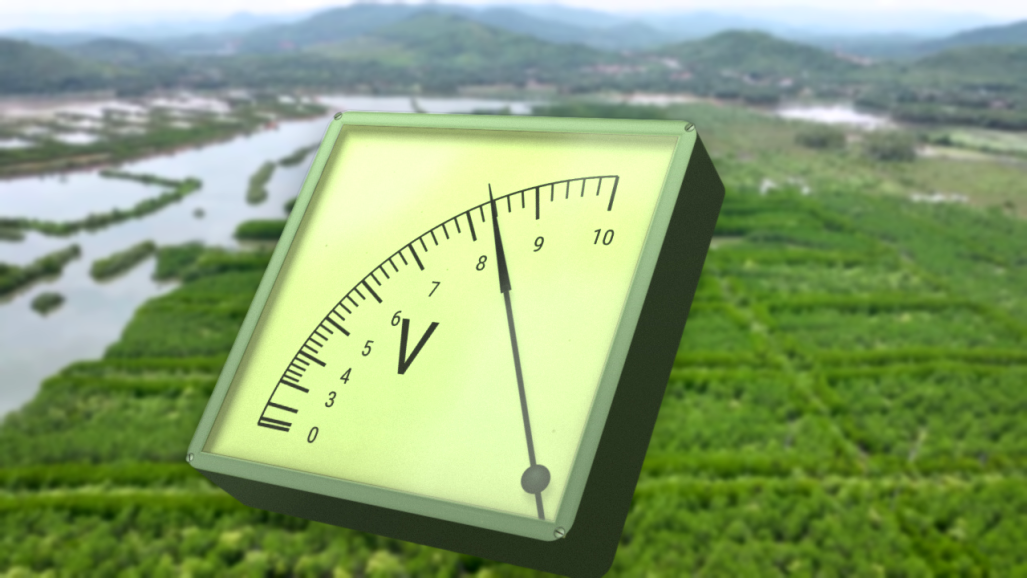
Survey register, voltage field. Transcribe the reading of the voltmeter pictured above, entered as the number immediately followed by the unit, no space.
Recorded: 8.4V
